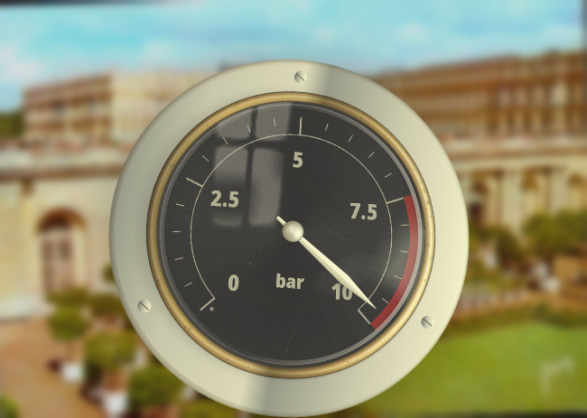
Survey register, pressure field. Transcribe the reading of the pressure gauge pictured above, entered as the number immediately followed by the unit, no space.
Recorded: 9.75bar
